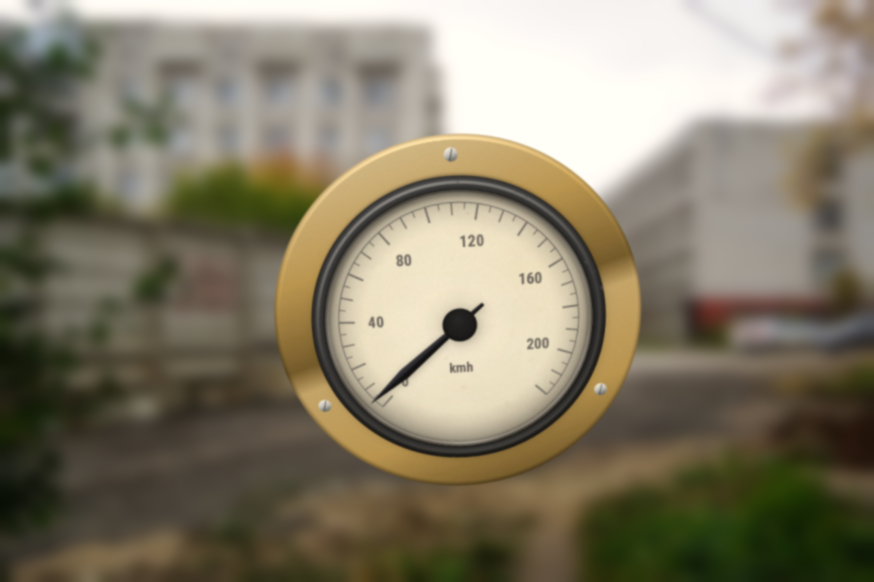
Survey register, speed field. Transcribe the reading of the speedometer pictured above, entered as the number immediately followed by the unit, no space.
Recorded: 5km/h
